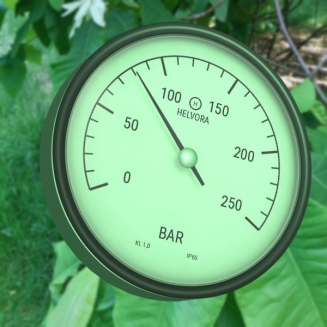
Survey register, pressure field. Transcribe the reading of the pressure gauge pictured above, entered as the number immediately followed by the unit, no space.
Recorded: 80bar
